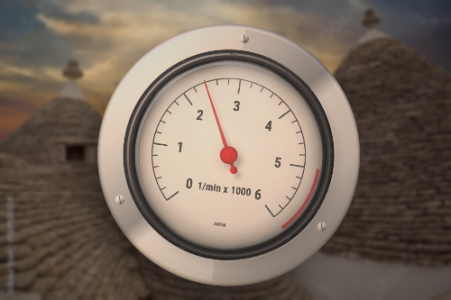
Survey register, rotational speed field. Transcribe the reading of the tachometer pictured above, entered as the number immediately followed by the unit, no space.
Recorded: 2400rpm
